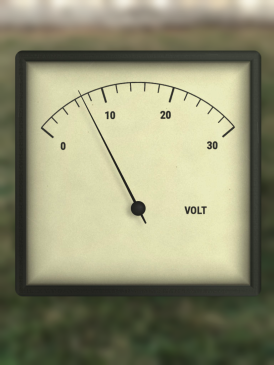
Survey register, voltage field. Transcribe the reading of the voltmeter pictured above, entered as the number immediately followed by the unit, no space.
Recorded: 7V
